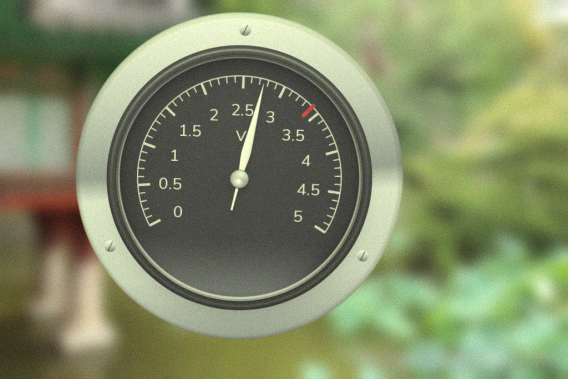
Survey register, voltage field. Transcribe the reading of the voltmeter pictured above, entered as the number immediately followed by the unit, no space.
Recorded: 2.75V
